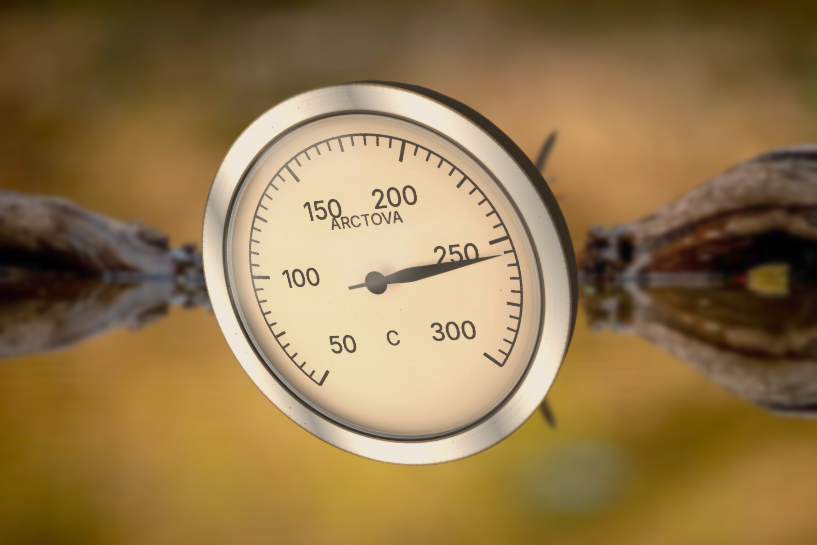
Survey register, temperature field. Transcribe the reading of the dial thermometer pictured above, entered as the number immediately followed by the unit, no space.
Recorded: 255°C
